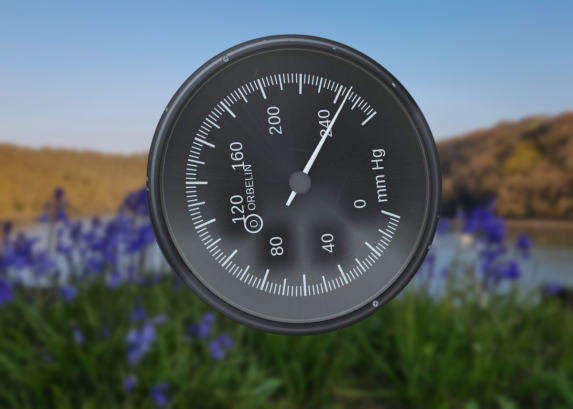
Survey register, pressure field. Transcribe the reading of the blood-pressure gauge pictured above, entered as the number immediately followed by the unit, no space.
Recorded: 244mmHg
